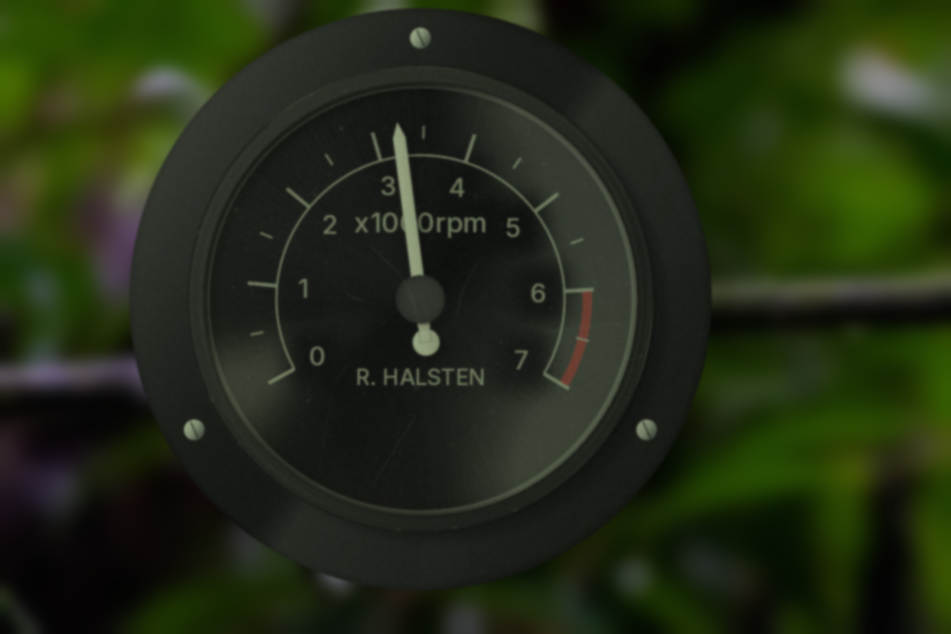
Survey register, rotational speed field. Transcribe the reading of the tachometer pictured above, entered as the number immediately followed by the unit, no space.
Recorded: 3250rpm
